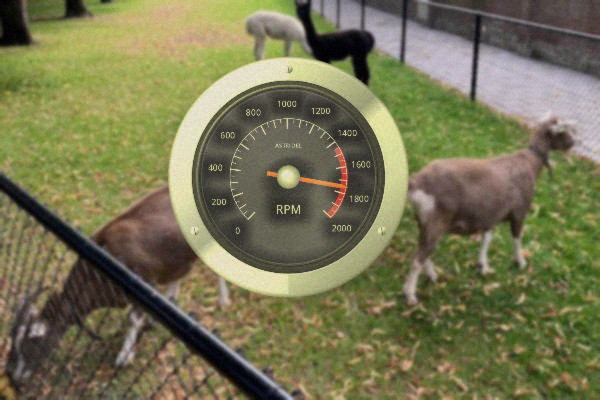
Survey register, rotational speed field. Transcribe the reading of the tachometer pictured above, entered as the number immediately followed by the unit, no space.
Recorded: 1750rpm
